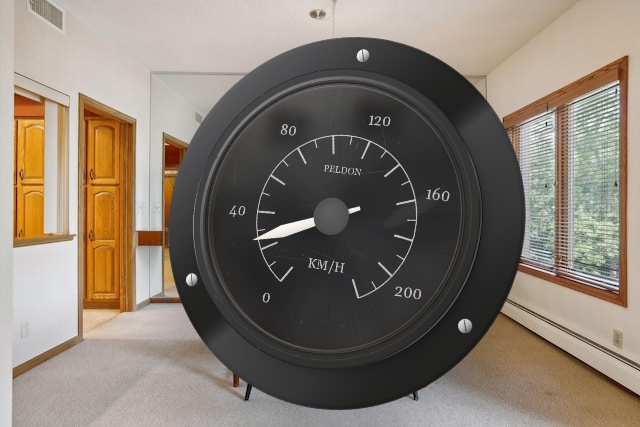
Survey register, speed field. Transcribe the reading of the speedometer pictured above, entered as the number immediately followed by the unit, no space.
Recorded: 25km/h
